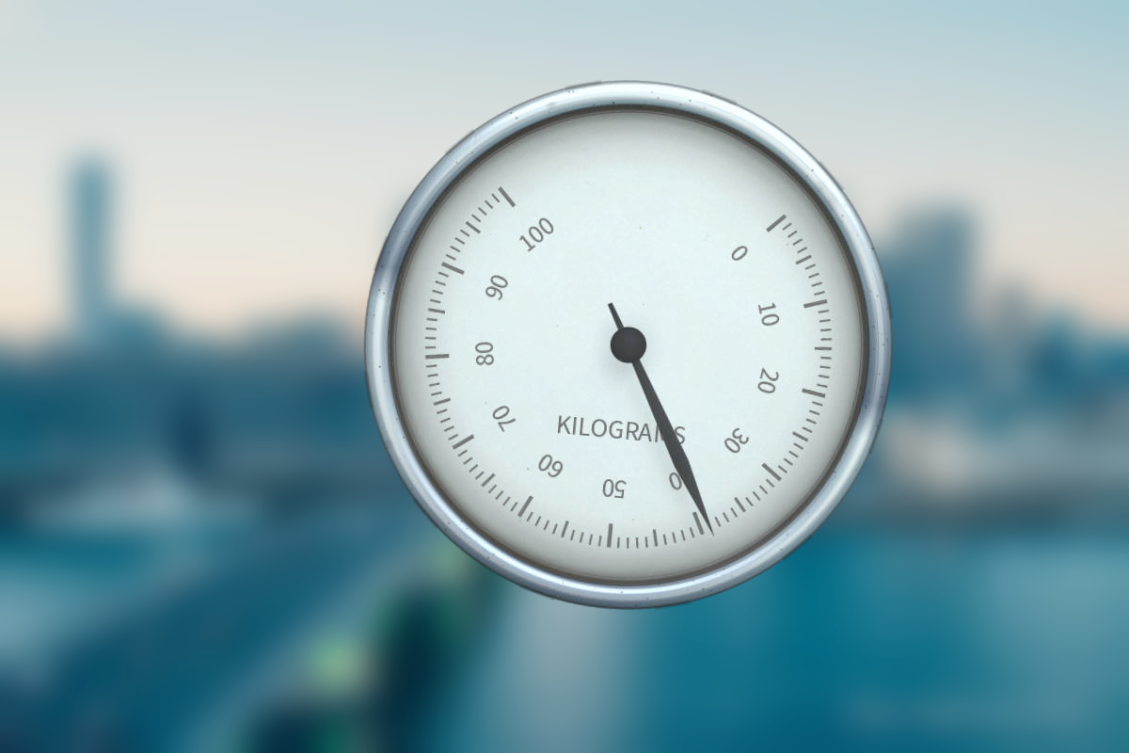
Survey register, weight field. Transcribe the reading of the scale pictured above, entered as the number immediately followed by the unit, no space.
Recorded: 39kg
